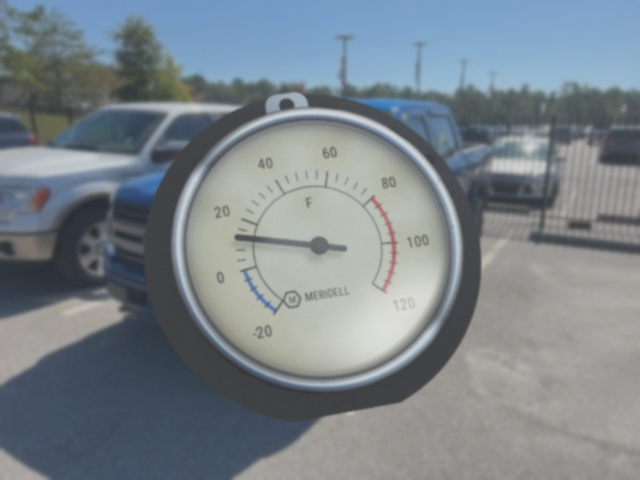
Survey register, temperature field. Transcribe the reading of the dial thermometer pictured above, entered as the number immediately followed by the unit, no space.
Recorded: 12°F
